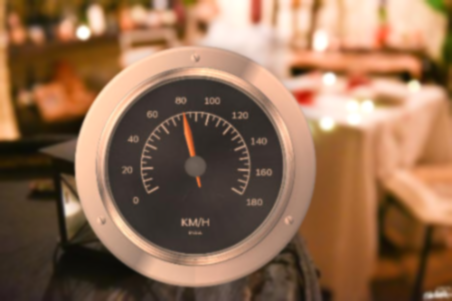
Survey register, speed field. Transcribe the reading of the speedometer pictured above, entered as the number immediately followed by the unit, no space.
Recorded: 80km/h
